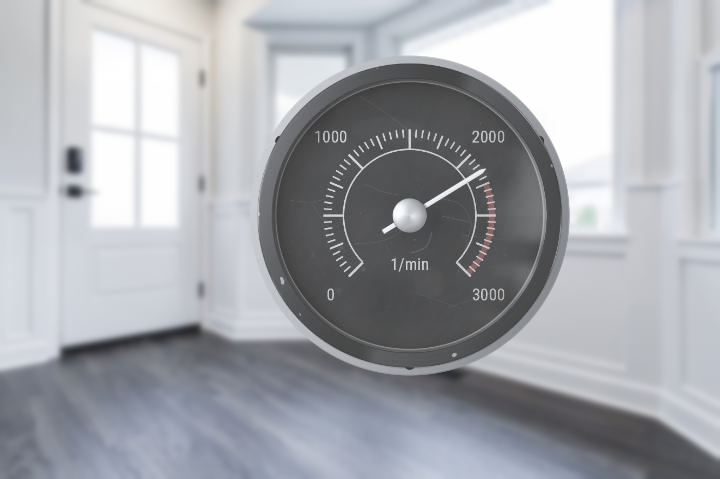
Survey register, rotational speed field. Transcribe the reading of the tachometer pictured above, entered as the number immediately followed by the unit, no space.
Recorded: 2150rpm
